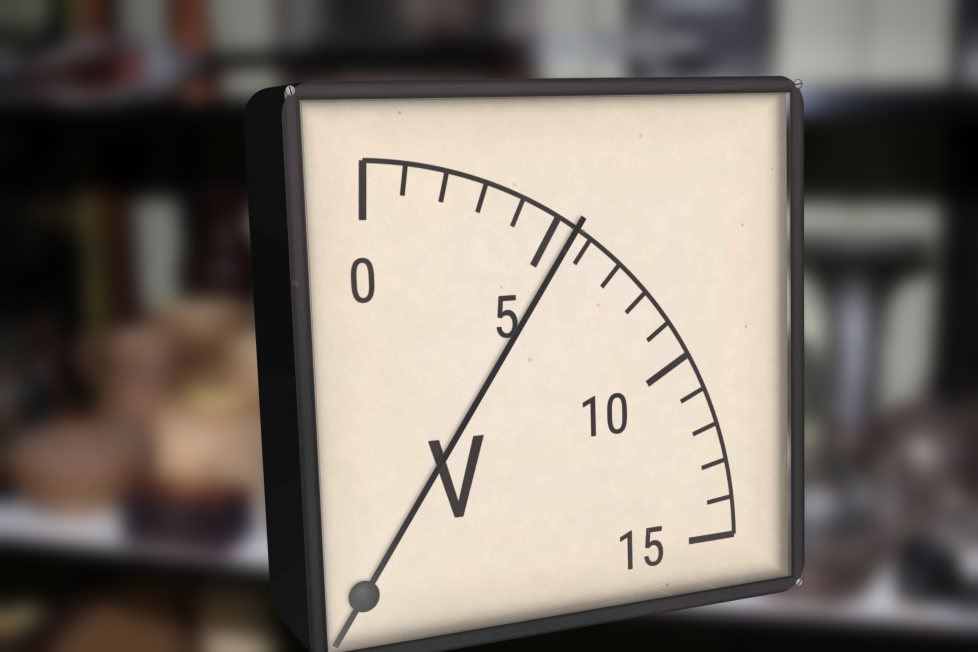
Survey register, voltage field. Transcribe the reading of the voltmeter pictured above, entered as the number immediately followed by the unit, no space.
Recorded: 5.5V
